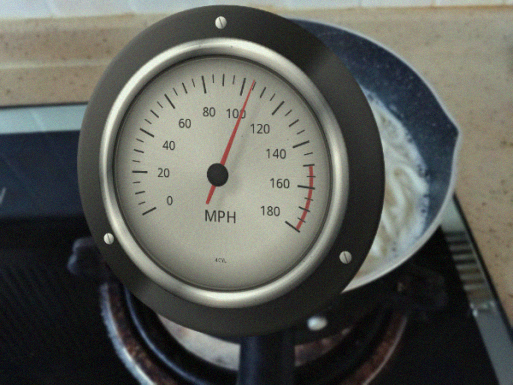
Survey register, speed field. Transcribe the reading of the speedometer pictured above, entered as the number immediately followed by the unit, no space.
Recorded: 105mph
